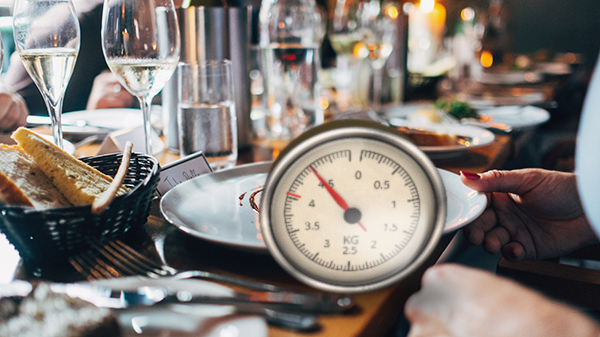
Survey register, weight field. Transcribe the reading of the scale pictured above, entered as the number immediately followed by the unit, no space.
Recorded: 4.5kg
